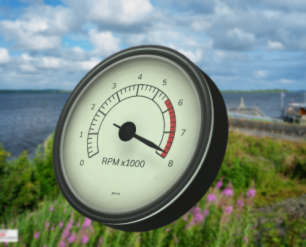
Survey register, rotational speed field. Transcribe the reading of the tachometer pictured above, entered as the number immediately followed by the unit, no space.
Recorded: 7800rpm
